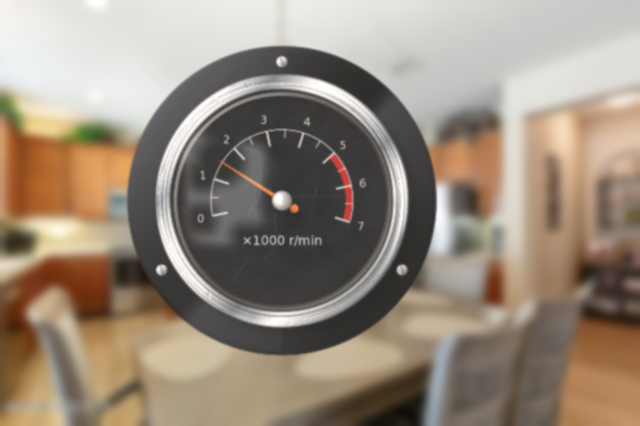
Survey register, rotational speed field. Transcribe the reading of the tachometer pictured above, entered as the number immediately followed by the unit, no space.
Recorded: 1500rpm
